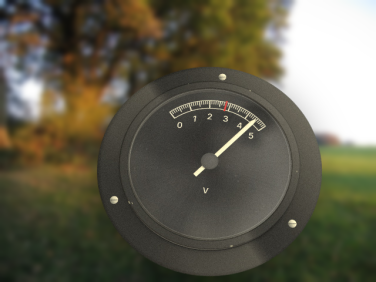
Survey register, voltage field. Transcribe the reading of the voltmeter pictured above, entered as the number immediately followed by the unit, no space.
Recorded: 4.5V
